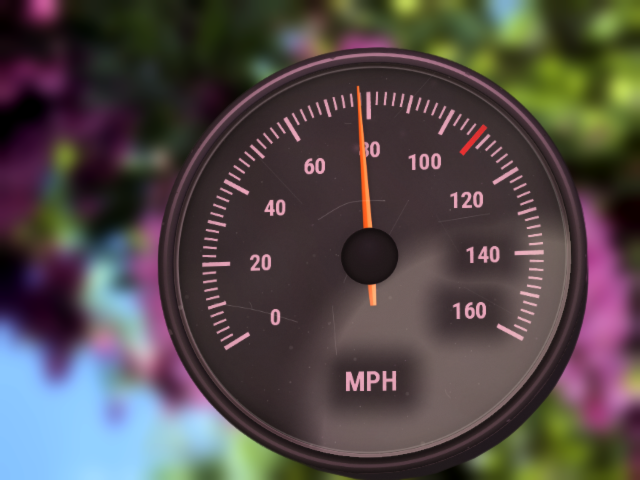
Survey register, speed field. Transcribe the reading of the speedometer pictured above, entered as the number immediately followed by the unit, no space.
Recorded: 78mph
